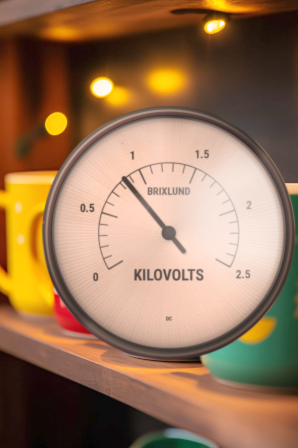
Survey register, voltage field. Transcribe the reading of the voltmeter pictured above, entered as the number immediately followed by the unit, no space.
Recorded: 0.85kV
